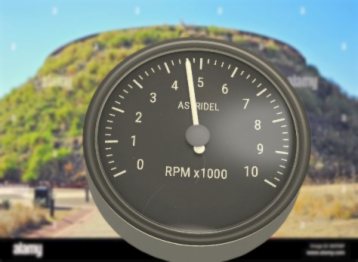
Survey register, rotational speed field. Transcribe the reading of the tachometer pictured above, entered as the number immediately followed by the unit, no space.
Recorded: 4600rpm
